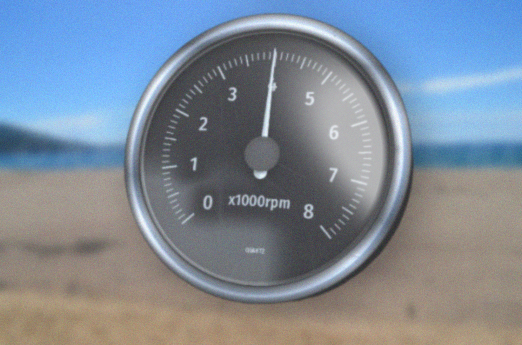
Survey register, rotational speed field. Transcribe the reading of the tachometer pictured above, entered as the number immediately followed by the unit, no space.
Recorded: 4000rpm
